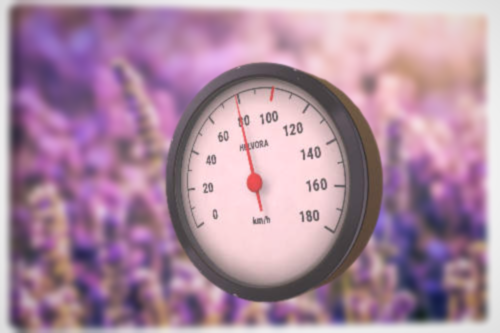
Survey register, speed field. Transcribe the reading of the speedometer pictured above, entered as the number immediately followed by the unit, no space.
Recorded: 80km/h
